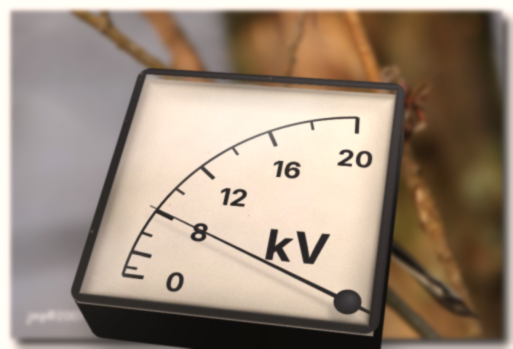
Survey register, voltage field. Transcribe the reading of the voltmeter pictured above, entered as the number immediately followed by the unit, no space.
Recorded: 8kV
